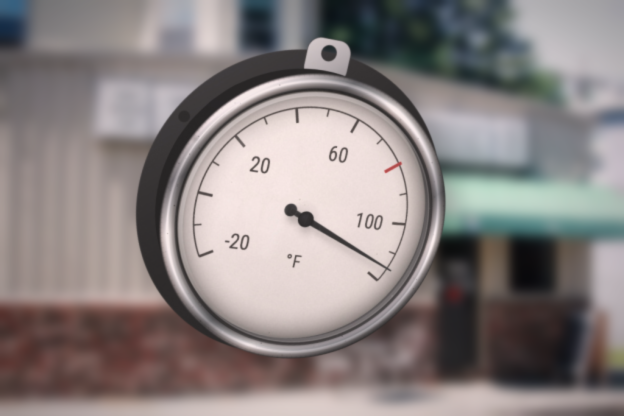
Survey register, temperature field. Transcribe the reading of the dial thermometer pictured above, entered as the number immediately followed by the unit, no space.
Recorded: 115°F
